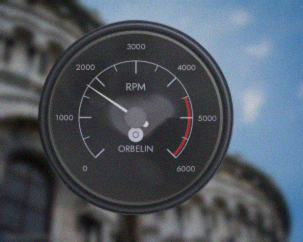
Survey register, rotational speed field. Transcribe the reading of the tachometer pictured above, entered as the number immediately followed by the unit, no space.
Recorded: 1750rpm
